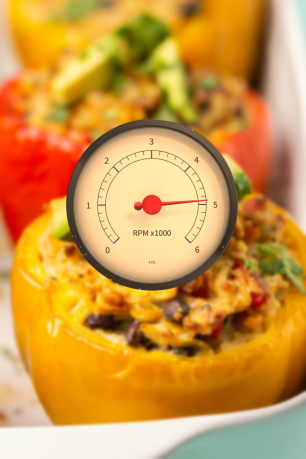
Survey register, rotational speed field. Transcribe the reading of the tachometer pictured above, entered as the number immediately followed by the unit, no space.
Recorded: 4900rpm
